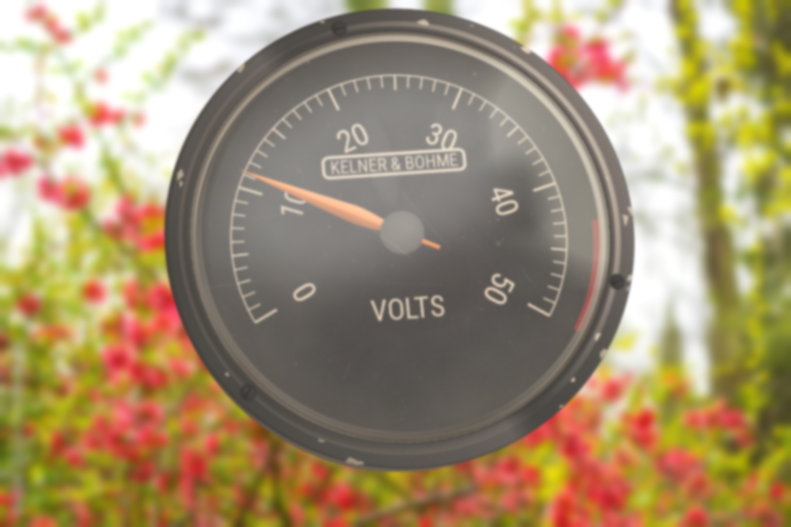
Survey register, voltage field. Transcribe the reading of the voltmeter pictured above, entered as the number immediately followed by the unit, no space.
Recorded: 11V
